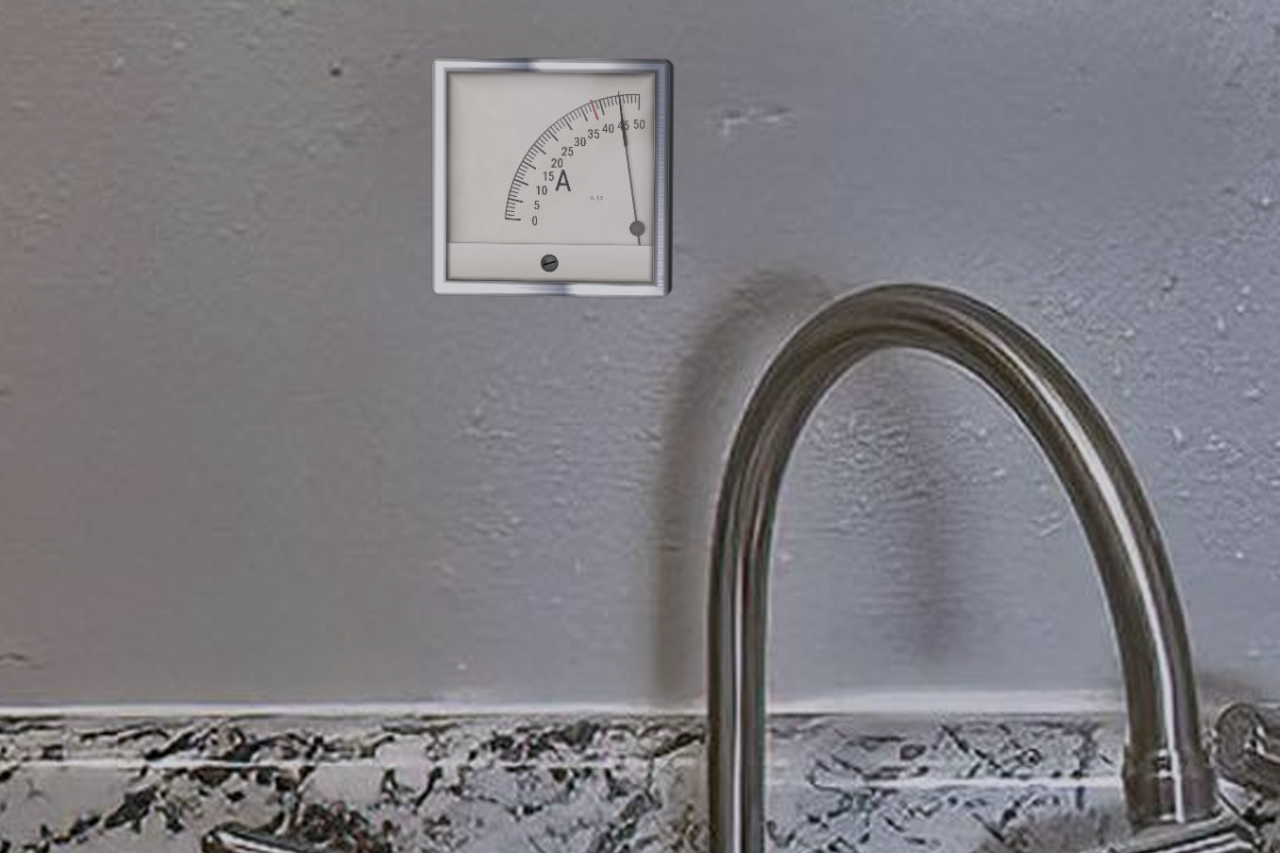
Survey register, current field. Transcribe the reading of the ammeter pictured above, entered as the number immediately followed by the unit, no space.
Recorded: 45A
